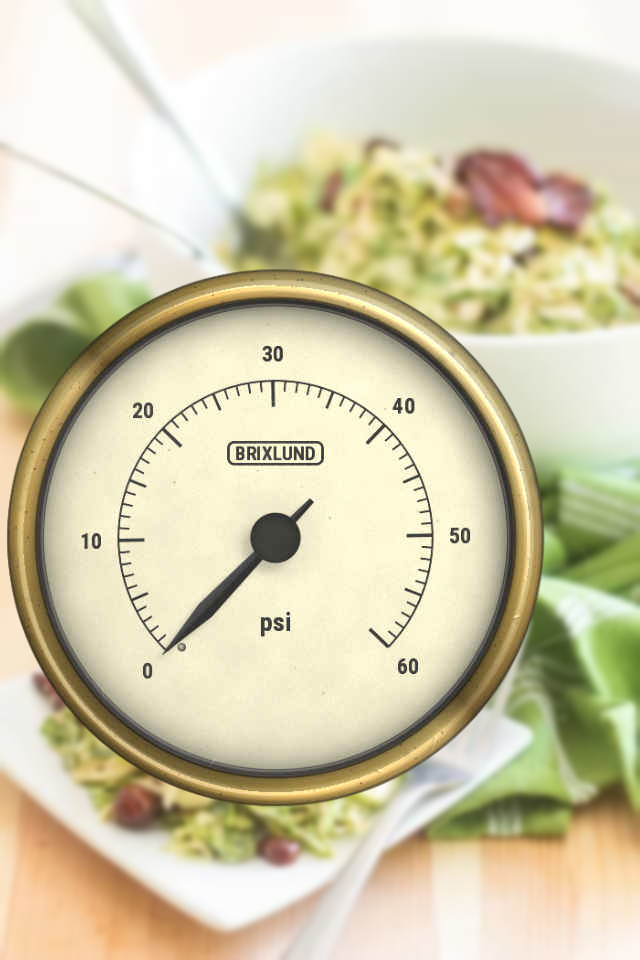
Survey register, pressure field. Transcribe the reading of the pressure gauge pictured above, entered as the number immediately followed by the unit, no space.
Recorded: 0psi
